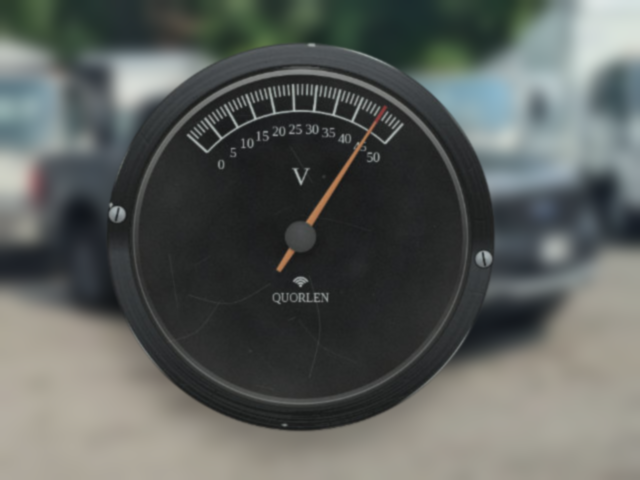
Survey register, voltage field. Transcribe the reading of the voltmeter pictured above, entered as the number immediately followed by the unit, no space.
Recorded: 45V
